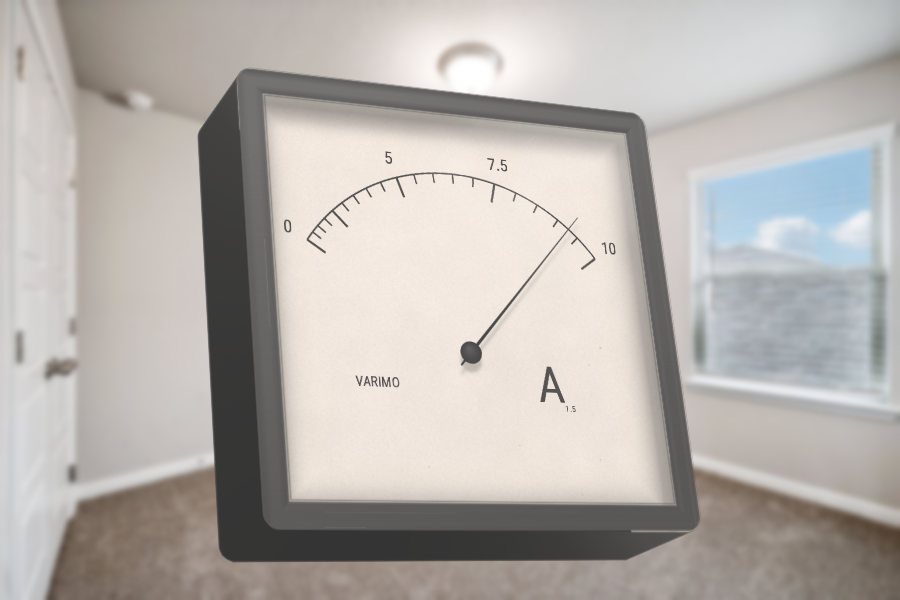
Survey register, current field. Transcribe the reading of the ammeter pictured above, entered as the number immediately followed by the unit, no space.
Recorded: 9.25A
